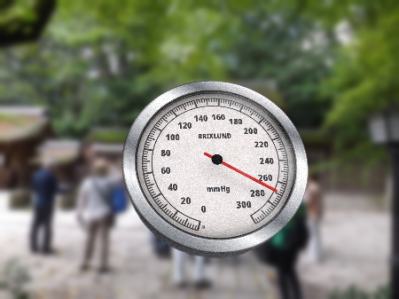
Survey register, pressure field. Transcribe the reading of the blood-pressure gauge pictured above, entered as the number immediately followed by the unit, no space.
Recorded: 270mmHg
